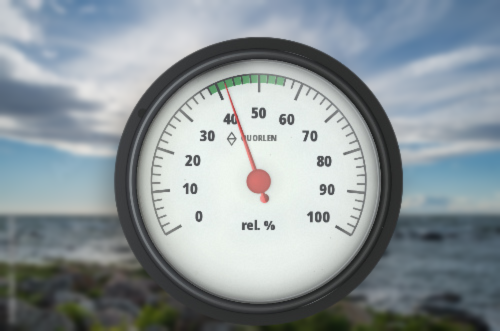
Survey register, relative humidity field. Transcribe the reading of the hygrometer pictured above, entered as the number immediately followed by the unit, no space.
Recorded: 42%
